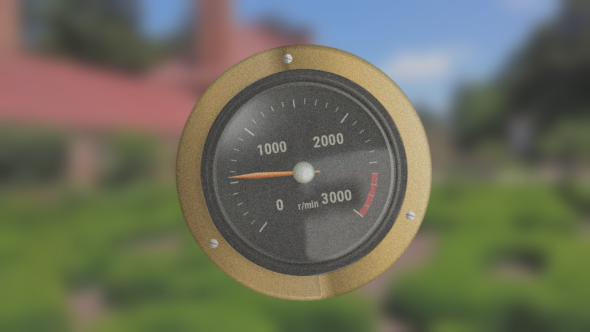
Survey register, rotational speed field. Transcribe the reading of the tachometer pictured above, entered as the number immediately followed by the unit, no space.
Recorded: 550rpm
